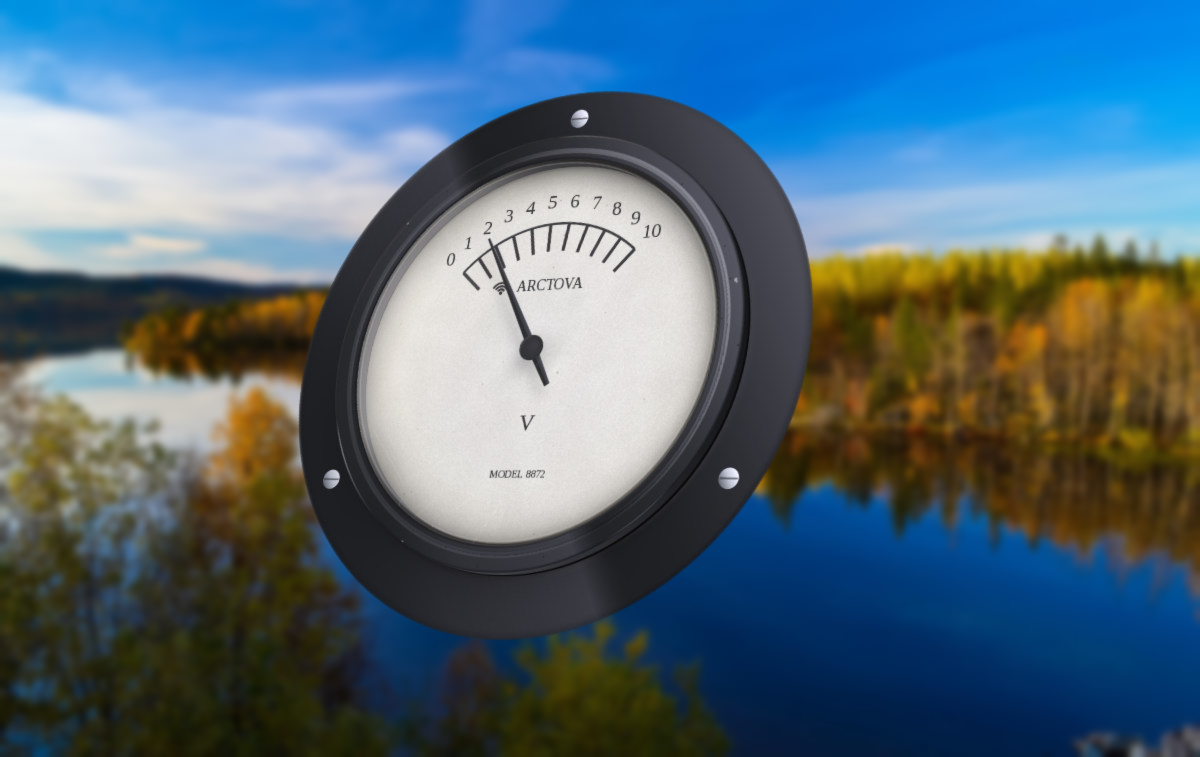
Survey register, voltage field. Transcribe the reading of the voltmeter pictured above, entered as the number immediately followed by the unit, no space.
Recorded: 2V
